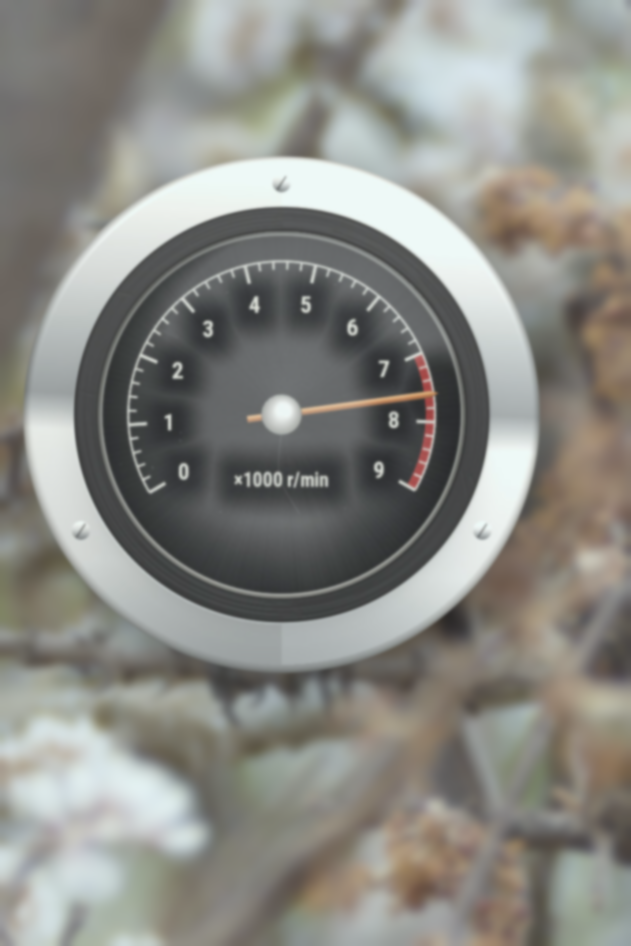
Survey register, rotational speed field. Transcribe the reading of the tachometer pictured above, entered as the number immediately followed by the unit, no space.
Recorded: 7600rpm
